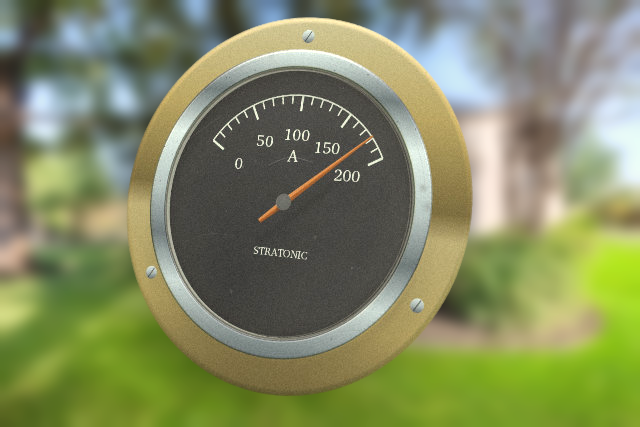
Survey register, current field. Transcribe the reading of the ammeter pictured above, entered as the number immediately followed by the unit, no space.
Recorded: 180A
